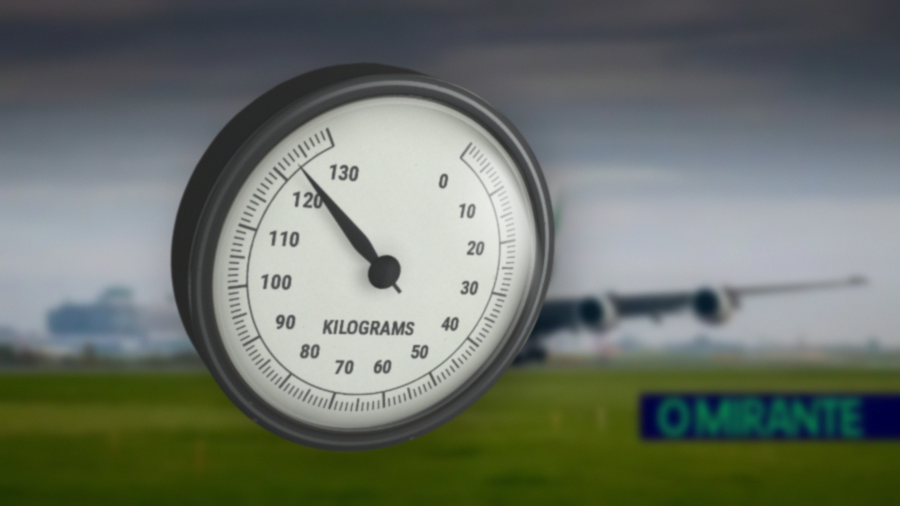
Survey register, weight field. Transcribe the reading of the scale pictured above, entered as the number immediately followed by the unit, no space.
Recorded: 123kg
